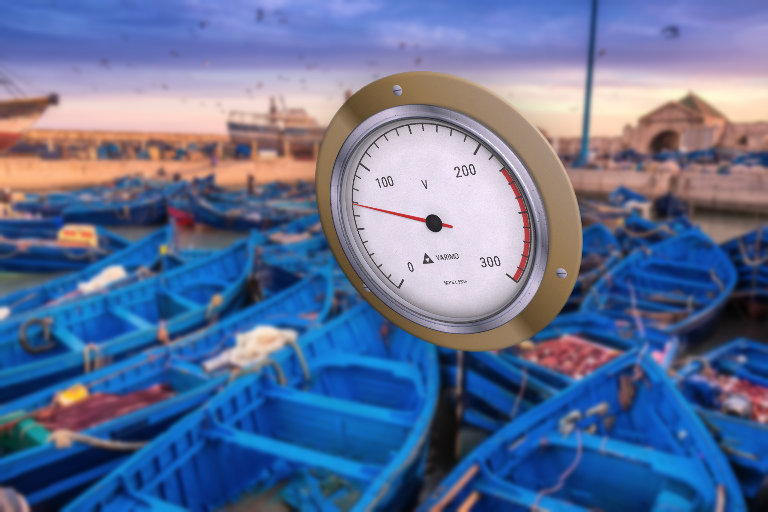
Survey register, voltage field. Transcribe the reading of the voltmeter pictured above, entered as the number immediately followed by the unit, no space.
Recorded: 70V
